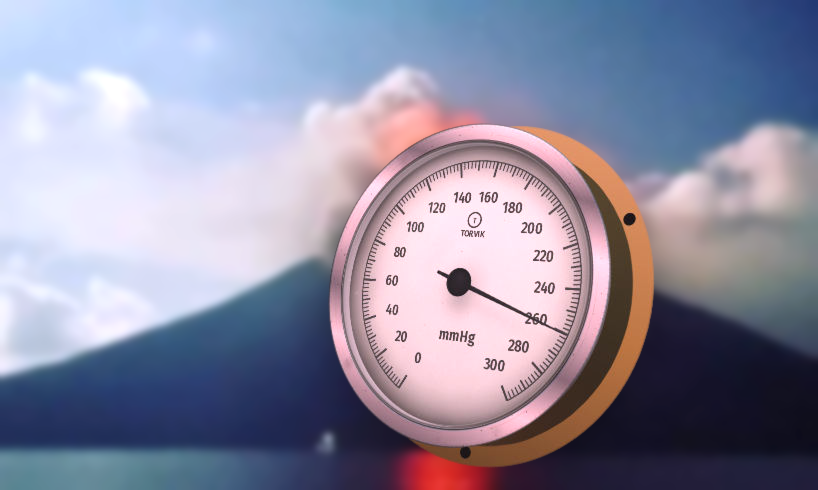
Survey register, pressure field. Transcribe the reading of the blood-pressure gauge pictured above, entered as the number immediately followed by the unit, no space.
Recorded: 260mmHg
